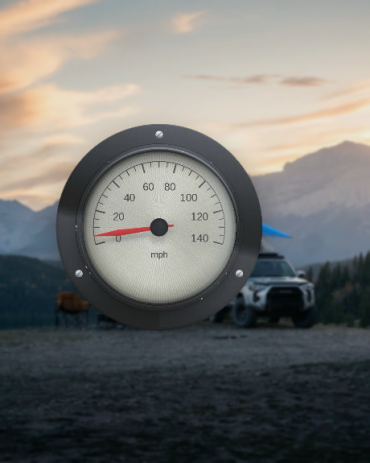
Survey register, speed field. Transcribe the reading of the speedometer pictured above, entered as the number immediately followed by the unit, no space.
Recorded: 5mph
